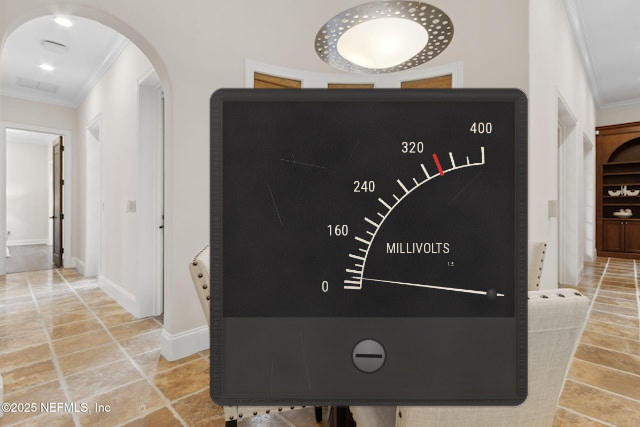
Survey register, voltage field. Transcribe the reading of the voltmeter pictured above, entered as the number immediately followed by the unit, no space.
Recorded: 60mV
